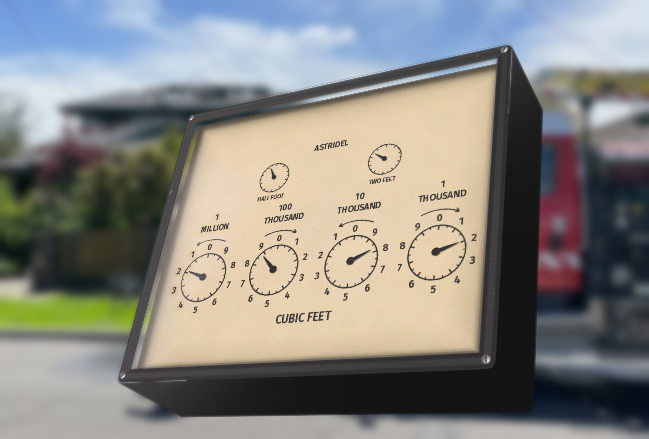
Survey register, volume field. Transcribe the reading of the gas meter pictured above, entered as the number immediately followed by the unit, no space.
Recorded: 188200ft³
